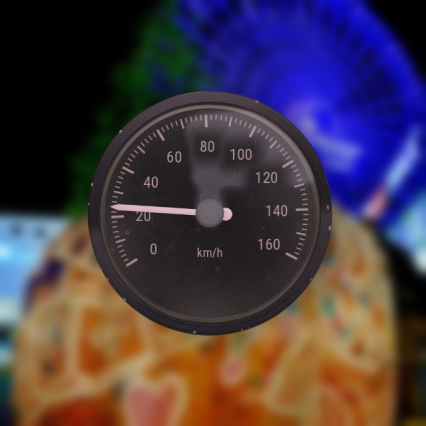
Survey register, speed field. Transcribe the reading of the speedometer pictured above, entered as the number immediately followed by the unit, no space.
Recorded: 24km/h
